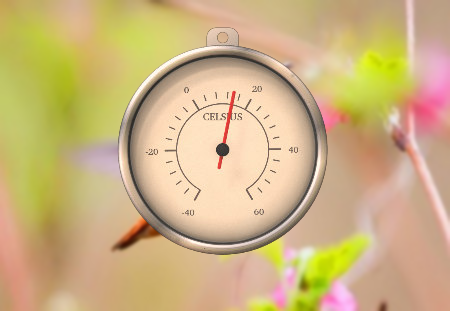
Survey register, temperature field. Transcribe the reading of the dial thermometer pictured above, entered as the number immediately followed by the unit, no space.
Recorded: 14°C
